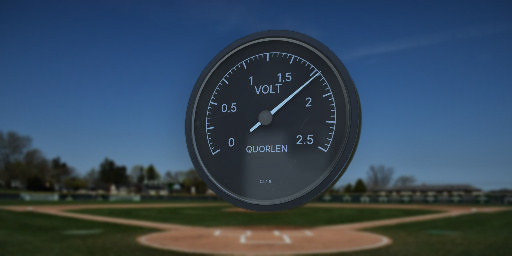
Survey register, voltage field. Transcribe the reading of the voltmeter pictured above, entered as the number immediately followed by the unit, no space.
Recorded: 1.8V
